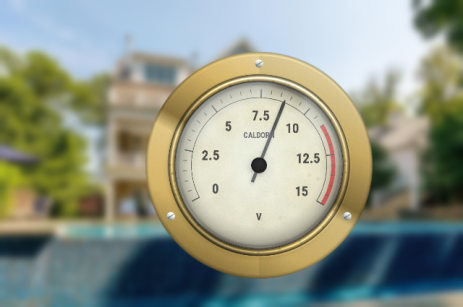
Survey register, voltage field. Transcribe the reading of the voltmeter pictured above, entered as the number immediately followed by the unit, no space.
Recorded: 8.75V
